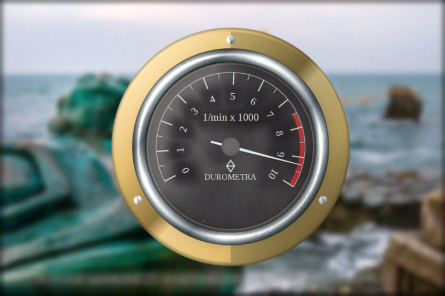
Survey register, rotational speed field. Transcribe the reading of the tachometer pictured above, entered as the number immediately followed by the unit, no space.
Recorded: 9250rpm
